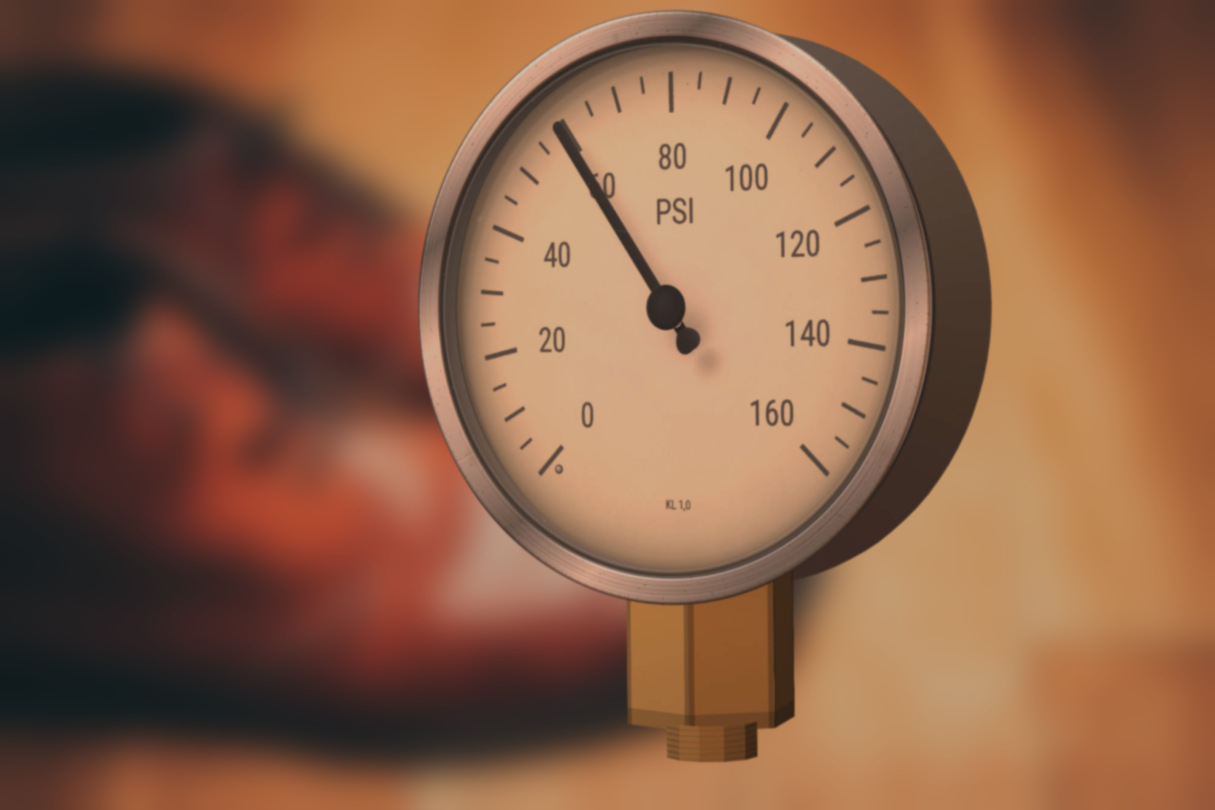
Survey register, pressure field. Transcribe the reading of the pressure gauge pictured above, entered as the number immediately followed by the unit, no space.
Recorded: 60psi
